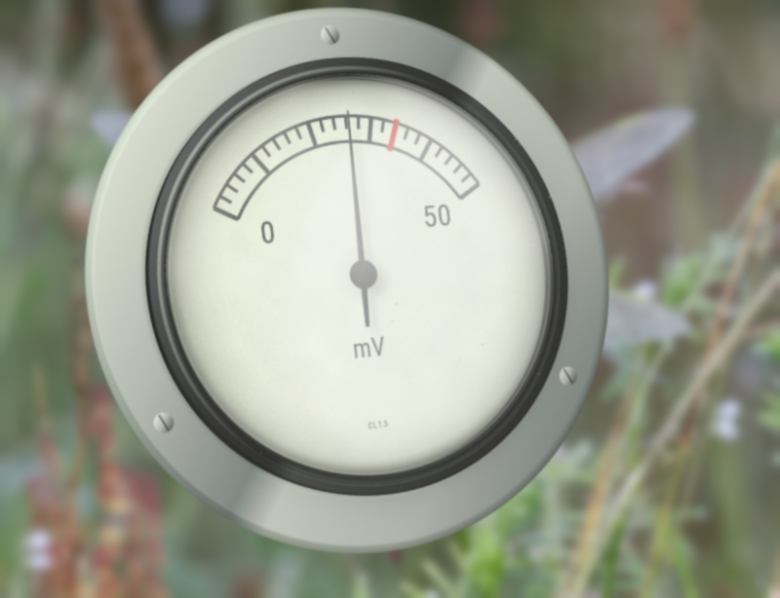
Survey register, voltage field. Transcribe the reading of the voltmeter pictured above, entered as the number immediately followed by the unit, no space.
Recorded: 26mV
